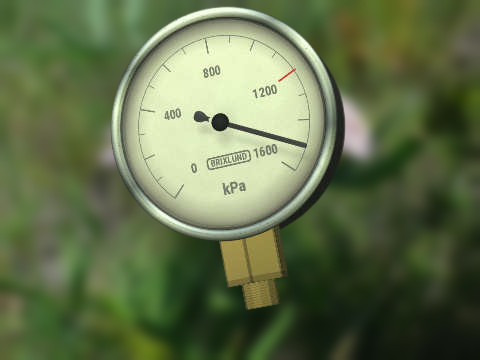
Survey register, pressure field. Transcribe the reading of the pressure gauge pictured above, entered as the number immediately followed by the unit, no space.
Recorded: 1500kPa
